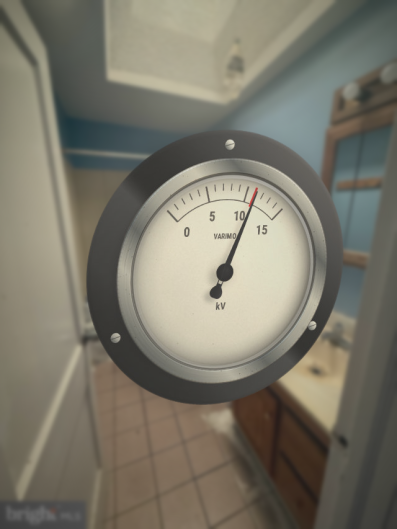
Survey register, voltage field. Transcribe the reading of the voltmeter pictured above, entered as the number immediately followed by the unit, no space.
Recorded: 11kV
